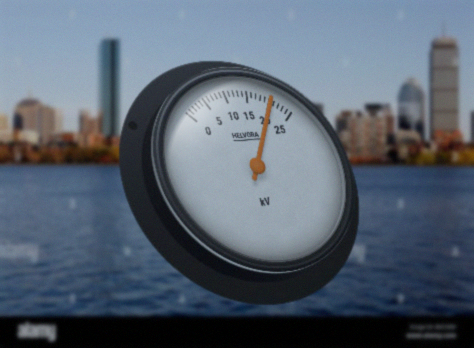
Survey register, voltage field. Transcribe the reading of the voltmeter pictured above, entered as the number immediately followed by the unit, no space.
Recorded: 20kV
